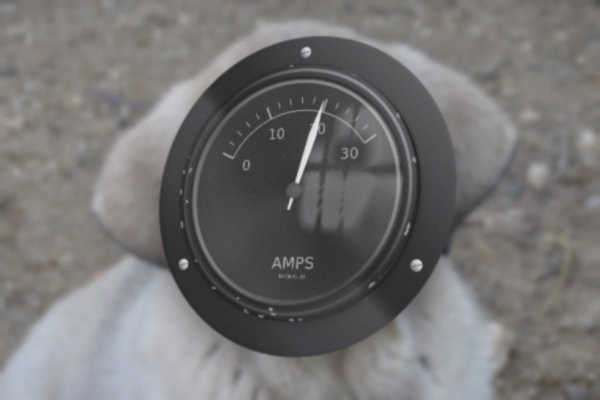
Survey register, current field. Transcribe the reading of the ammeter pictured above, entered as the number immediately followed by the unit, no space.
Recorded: 20A
